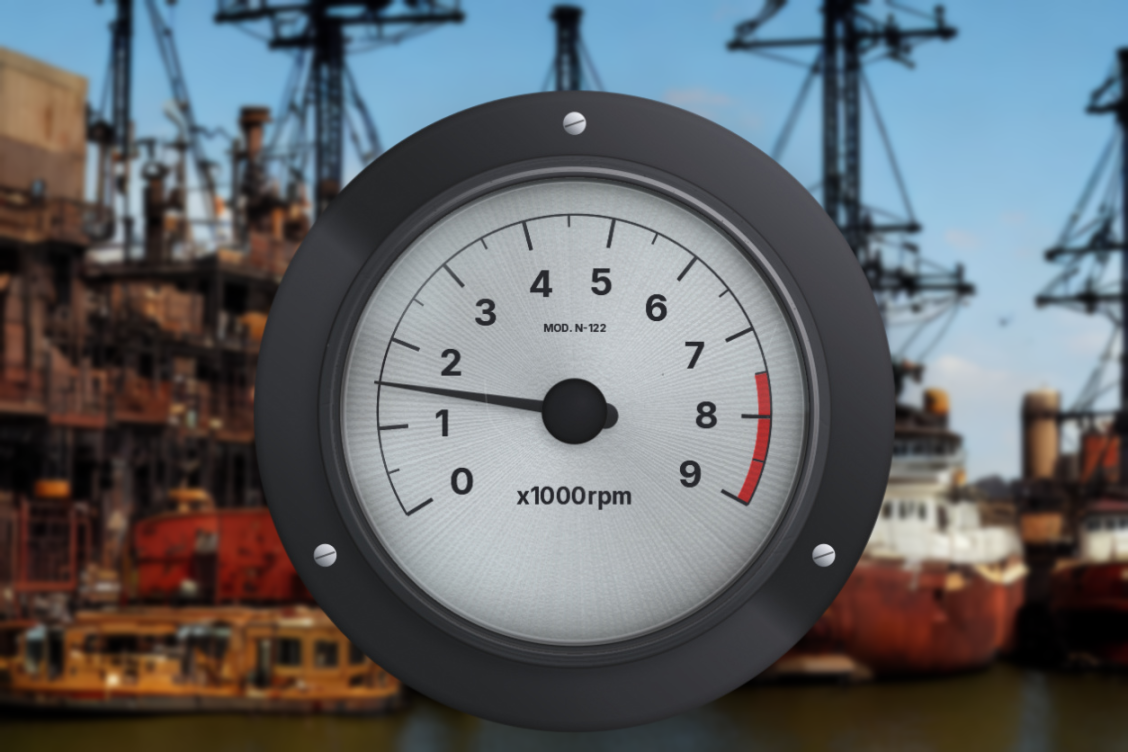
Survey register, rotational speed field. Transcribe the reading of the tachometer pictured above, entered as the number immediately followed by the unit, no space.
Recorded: 1500rpm
